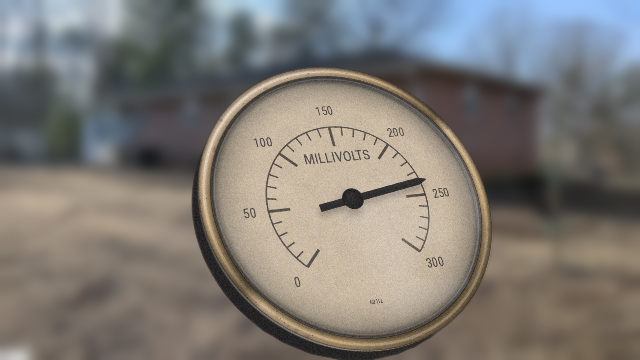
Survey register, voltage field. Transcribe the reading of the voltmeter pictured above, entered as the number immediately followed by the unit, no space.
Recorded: 240mV
